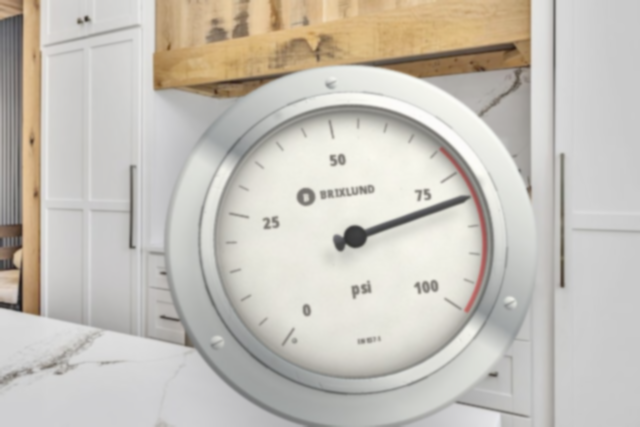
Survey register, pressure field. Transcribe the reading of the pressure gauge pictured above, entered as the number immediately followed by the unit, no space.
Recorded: 80psi
